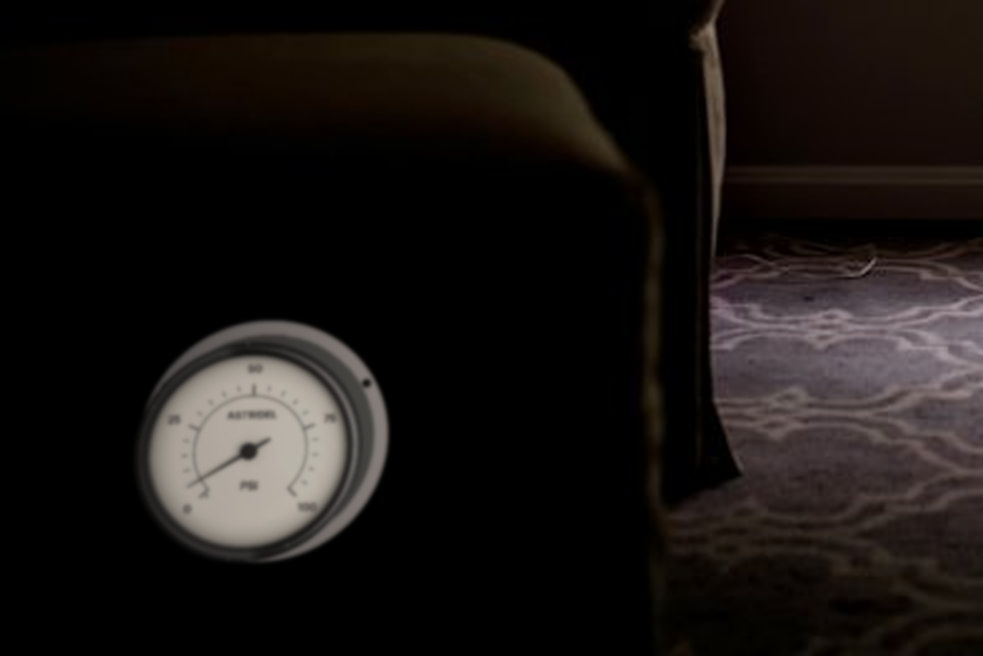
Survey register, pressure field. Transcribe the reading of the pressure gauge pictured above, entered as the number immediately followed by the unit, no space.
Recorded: 5psi
